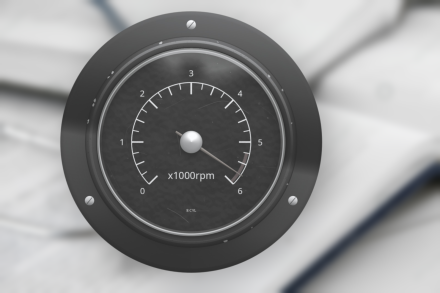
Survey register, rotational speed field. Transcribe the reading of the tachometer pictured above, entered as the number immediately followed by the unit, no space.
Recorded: 5750rpm
